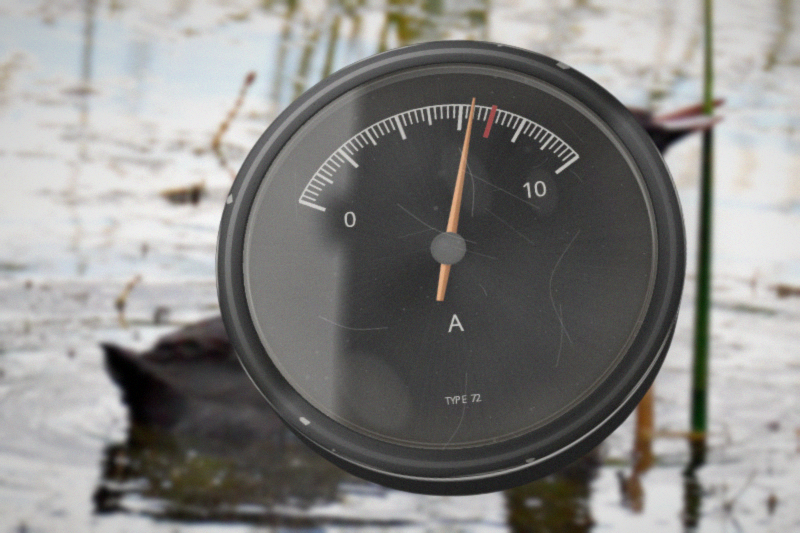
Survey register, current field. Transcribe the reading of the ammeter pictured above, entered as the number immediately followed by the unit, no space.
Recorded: 6.4A
